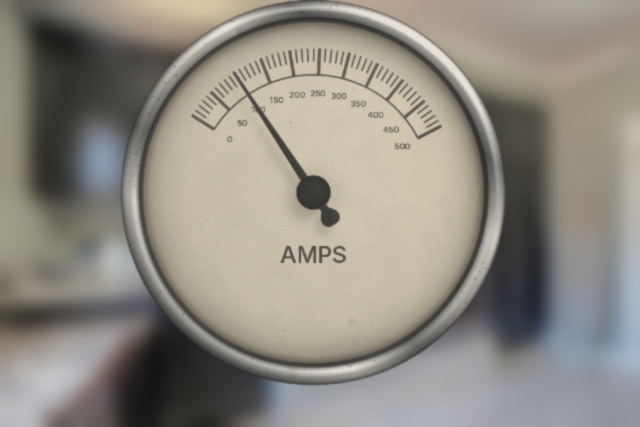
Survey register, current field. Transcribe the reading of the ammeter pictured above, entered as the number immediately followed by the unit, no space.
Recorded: 100A
